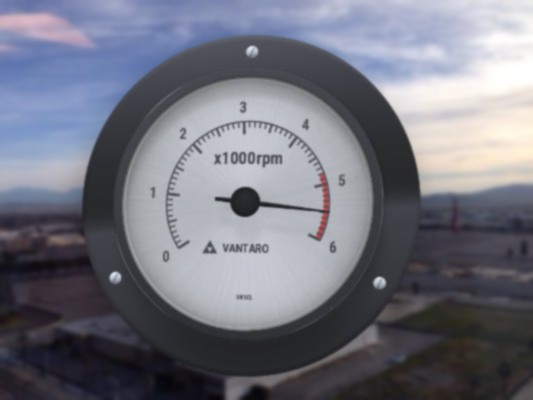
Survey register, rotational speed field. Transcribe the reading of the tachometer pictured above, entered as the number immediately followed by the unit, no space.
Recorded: 5500rpm
